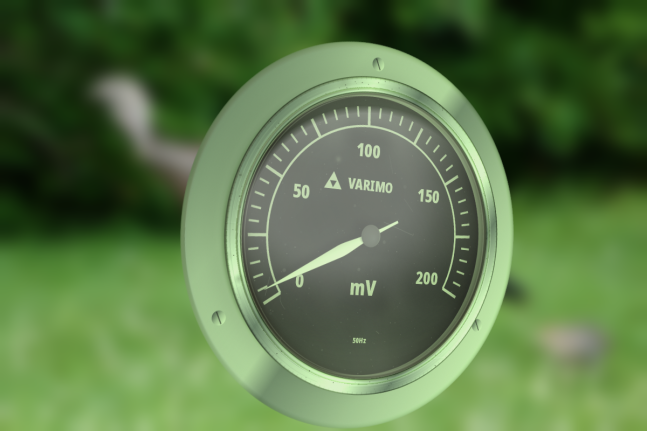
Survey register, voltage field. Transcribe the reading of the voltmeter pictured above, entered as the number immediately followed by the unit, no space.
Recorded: 5mV
